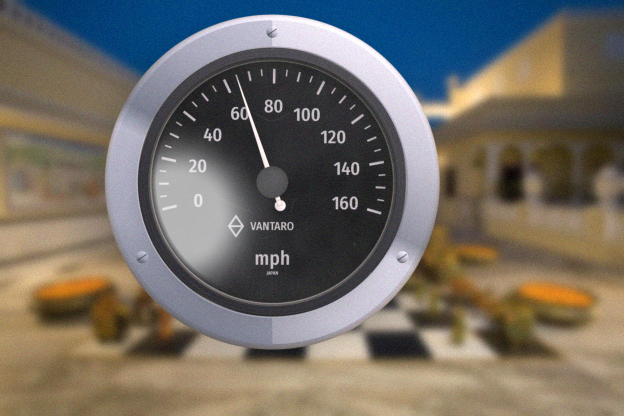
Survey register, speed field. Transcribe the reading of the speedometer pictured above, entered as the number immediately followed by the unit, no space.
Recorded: 65mph
